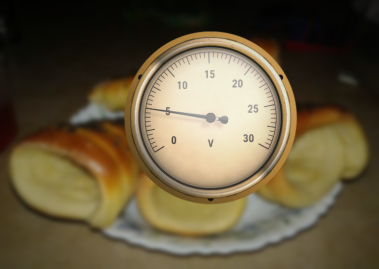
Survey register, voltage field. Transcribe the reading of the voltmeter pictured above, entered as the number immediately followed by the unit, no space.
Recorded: 5V
